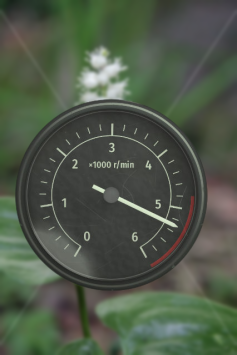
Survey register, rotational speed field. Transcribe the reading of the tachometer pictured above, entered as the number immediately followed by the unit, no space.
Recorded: 5300rpm
